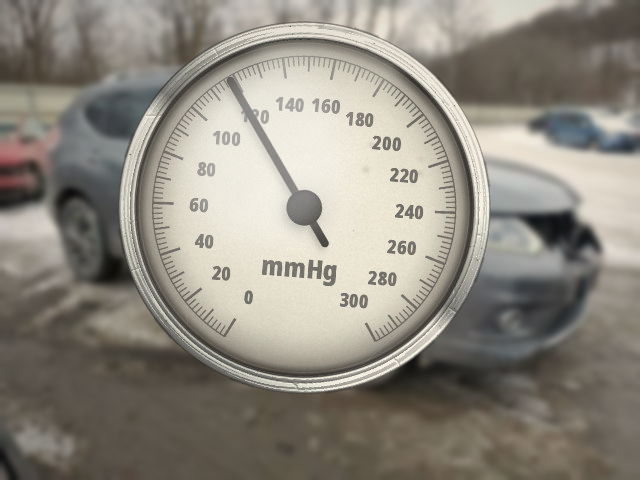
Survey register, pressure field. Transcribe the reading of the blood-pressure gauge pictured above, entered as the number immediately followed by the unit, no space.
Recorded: 118mmHg
